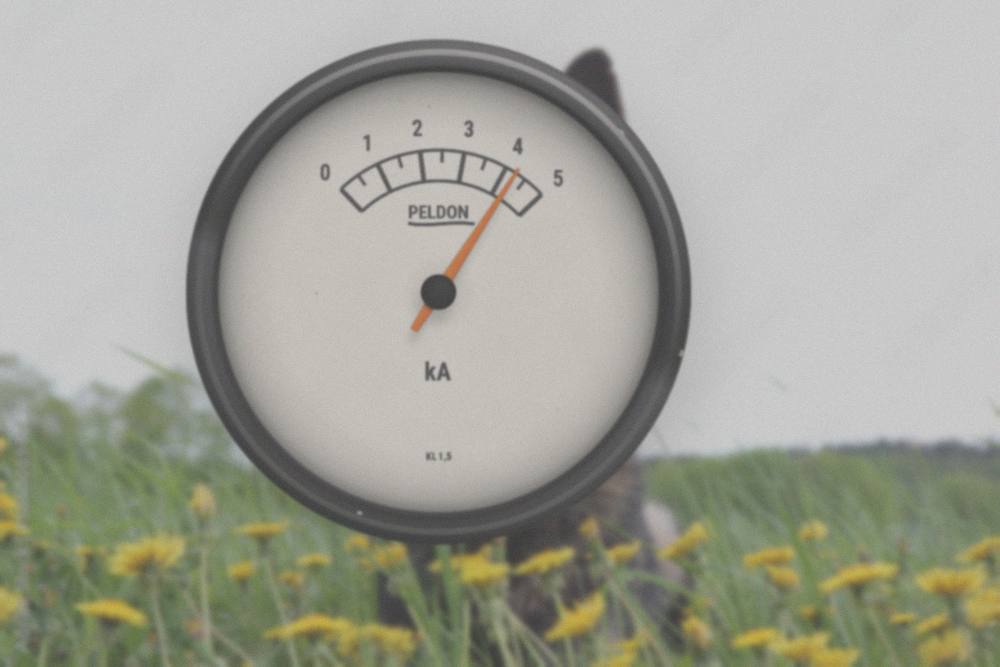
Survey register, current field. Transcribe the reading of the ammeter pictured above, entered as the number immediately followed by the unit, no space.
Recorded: 4.25kA
